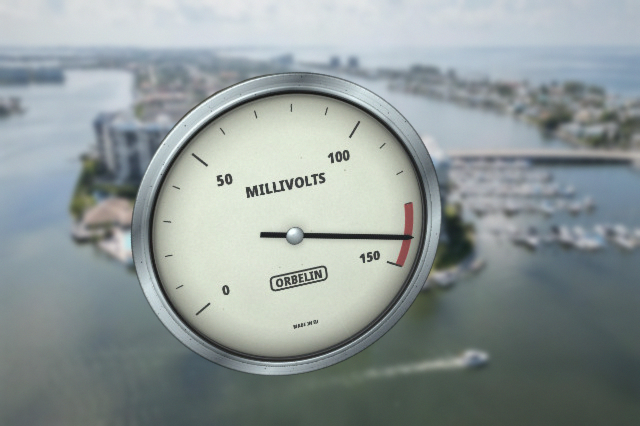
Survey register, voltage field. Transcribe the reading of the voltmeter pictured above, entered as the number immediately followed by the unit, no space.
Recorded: 140mV
